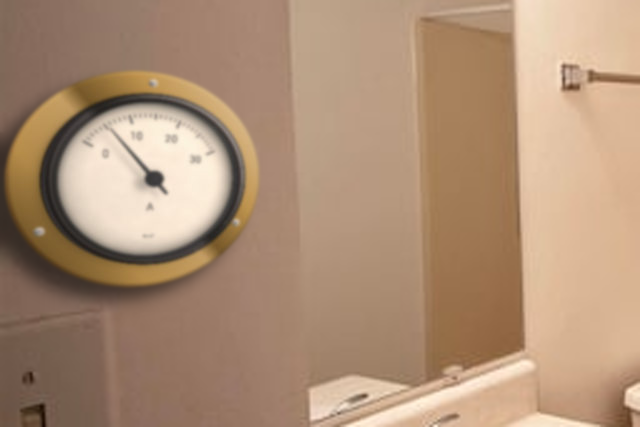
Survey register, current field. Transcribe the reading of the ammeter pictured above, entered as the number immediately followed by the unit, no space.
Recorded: 5A
